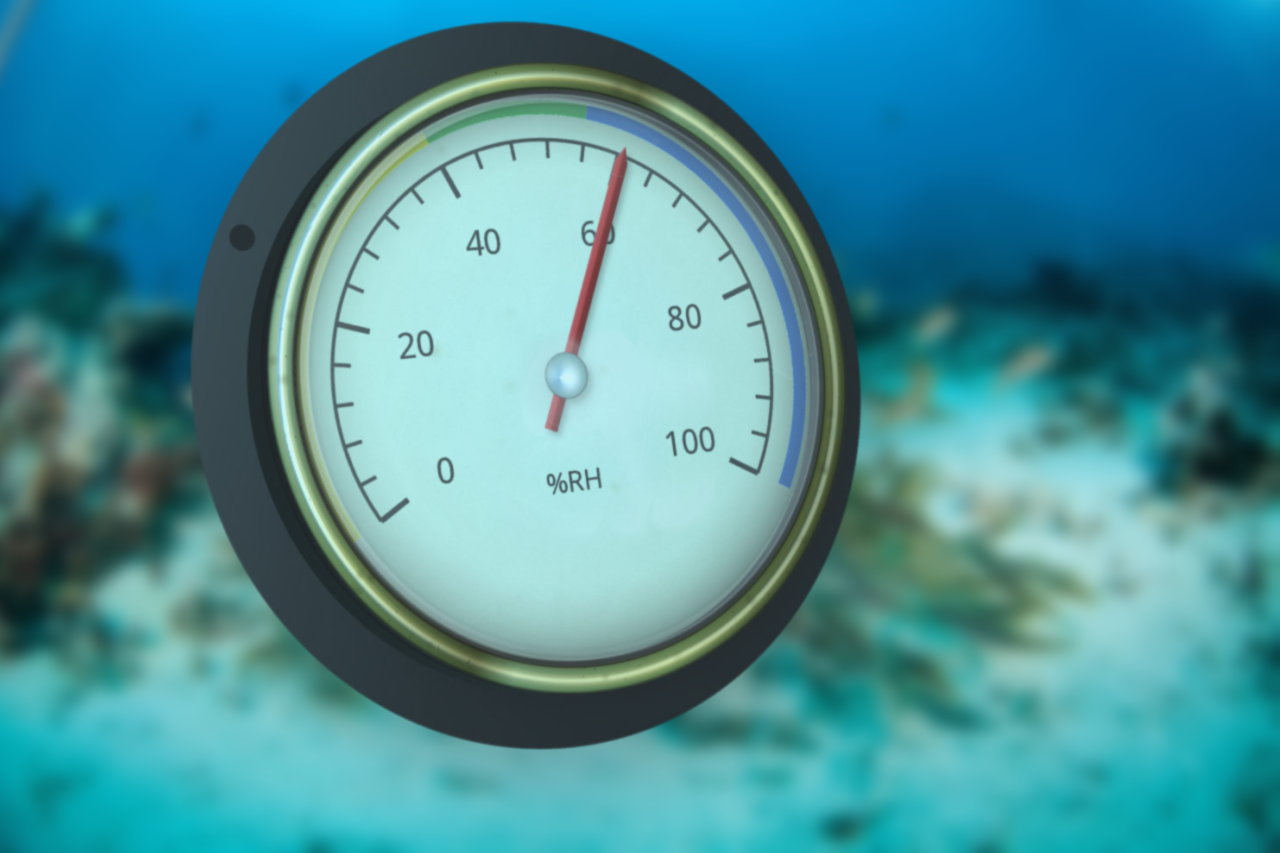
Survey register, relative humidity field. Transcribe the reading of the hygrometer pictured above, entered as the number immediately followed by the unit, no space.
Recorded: 60%
